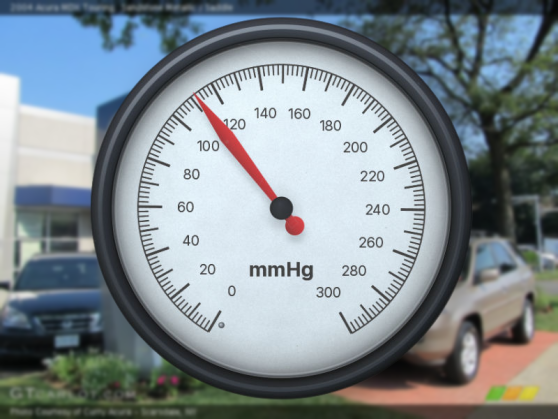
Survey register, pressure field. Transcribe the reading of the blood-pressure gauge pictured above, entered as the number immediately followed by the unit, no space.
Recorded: 112mmHg
